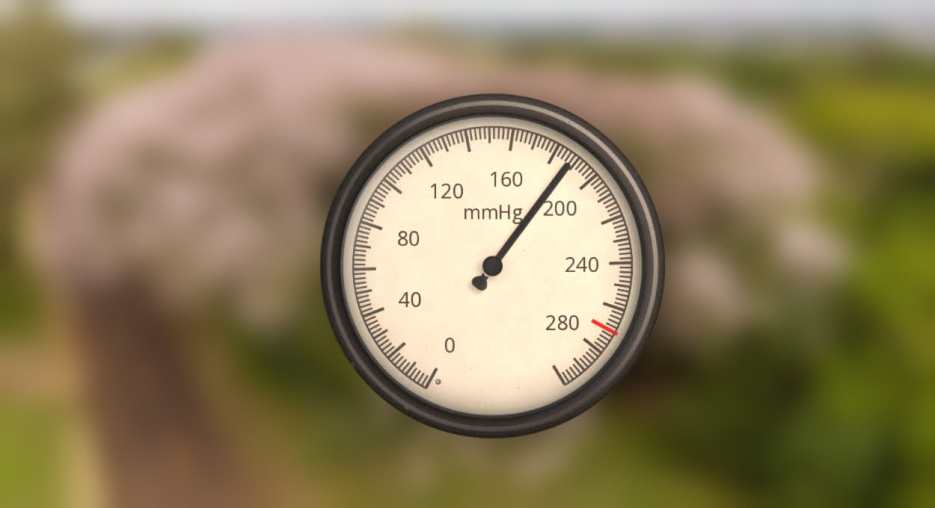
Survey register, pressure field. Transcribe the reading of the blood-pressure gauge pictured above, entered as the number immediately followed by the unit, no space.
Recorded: 188mmHg
